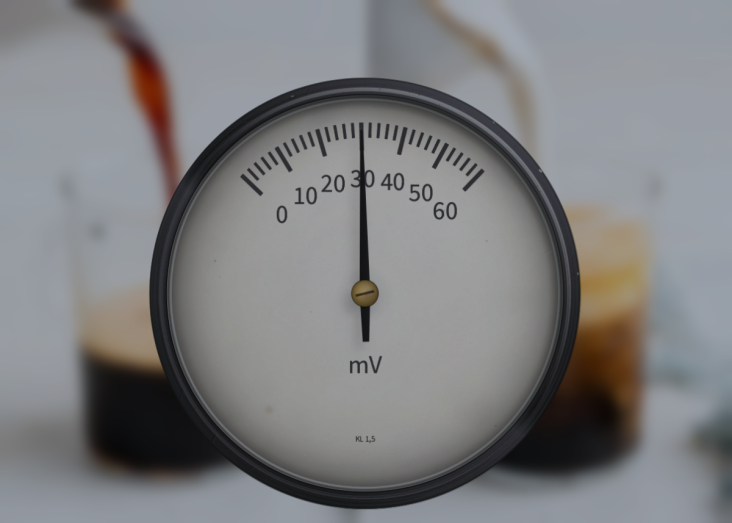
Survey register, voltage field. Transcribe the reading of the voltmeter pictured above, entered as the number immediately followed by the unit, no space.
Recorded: 30mV
